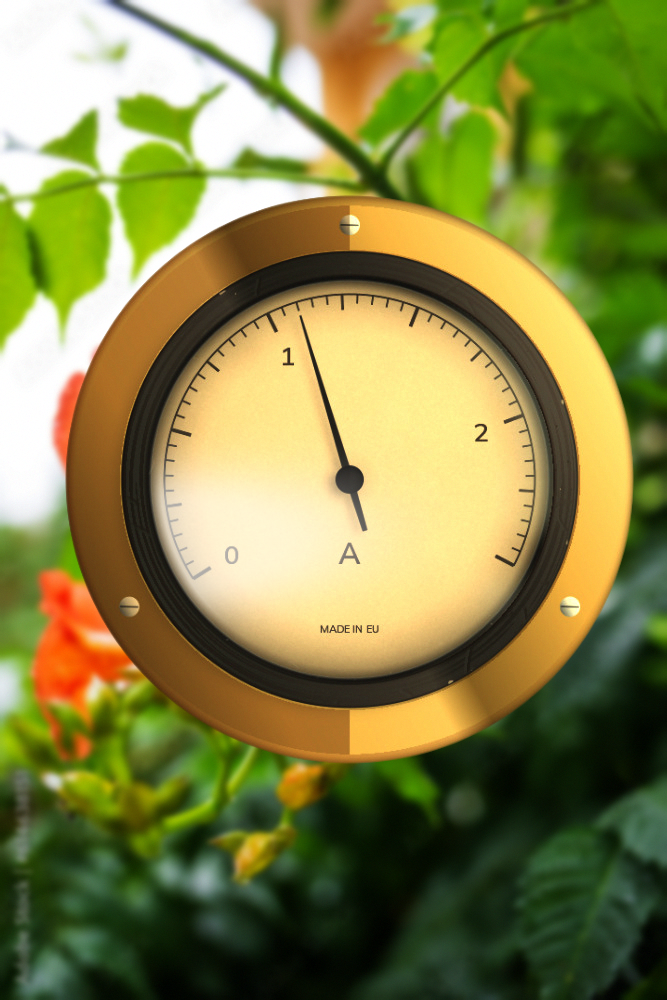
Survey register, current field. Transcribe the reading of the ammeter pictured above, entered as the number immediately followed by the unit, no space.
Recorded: 1.1A
